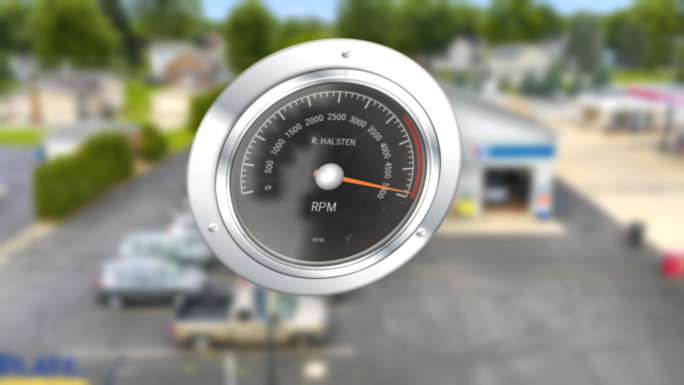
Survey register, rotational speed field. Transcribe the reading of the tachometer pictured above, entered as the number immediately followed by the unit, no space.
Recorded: 4900rpm
